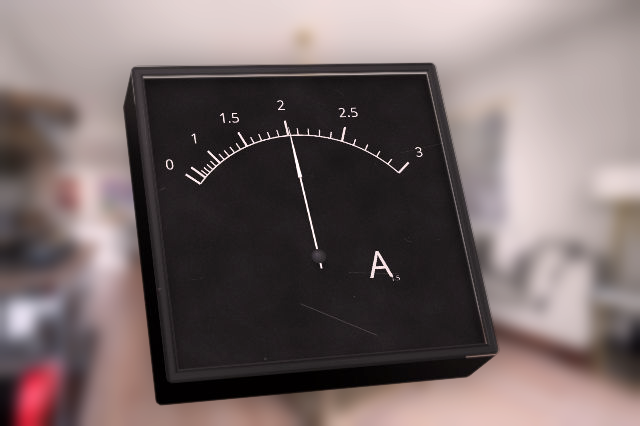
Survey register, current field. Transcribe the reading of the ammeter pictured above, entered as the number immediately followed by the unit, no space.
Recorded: 2A
